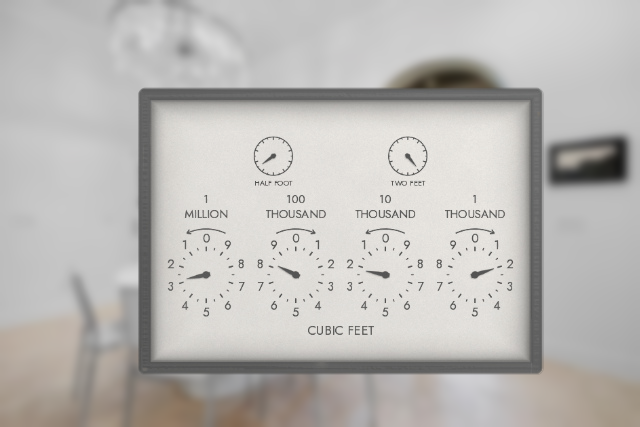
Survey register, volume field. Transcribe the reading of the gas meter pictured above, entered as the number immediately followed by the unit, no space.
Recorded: 282200ft³
